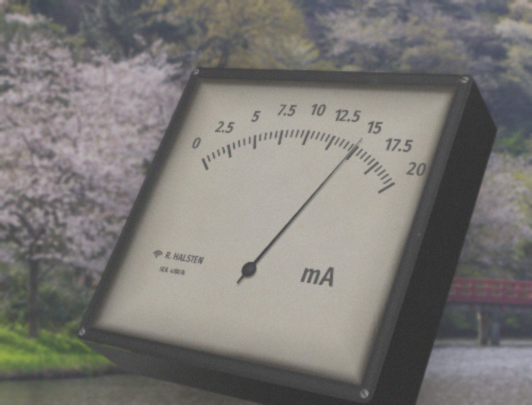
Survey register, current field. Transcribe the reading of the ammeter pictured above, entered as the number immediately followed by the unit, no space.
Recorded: 15mA
